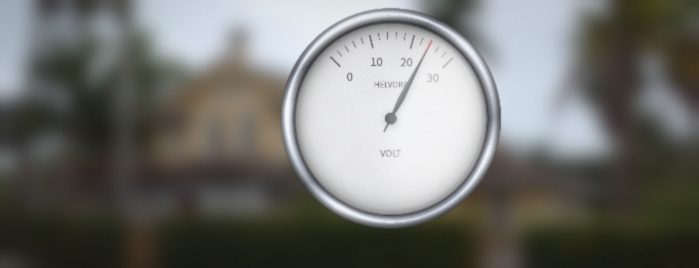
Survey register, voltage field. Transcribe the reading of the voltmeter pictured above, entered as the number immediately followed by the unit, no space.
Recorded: 24V
